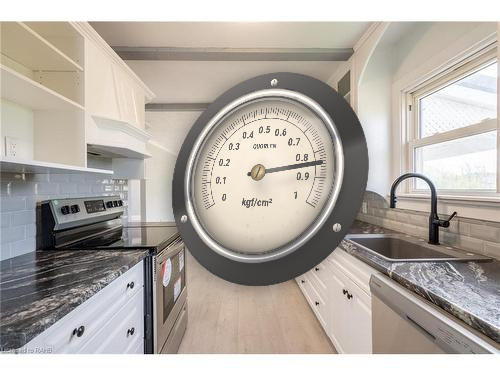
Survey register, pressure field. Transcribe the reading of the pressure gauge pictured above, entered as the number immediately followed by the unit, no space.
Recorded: 0.85kg/cm²
